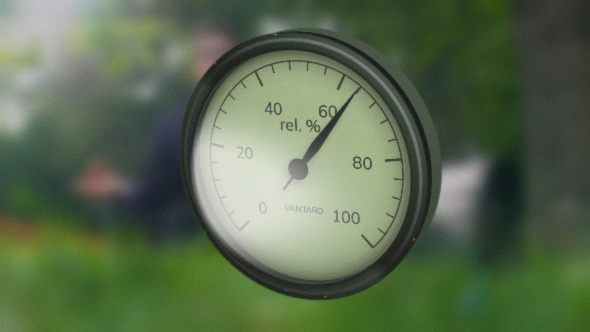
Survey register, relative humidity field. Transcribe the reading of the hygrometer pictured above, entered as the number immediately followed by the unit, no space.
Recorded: 64%
